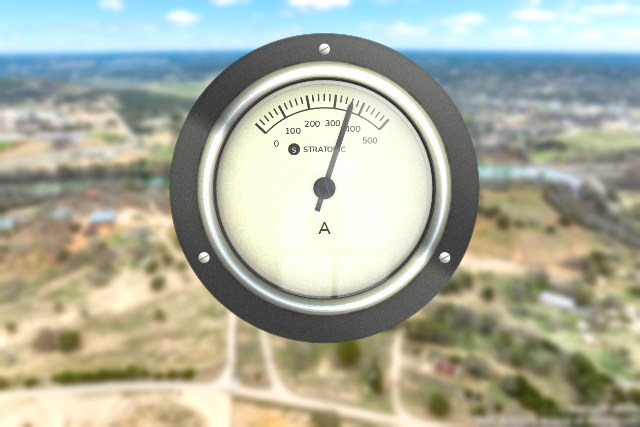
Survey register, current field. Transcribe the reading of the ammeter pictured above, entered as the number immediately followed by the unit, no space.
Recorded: 360A
